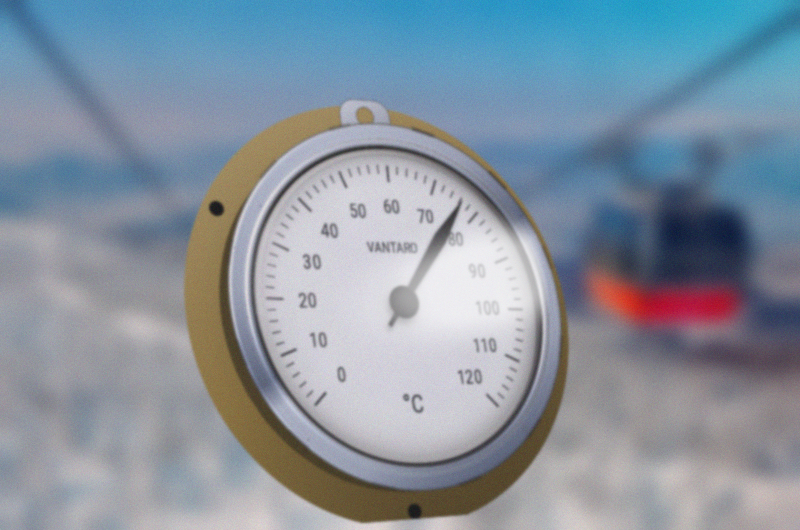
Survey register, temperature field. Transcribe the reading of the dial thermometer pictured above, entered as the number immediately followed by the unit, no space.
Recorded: 76°C
